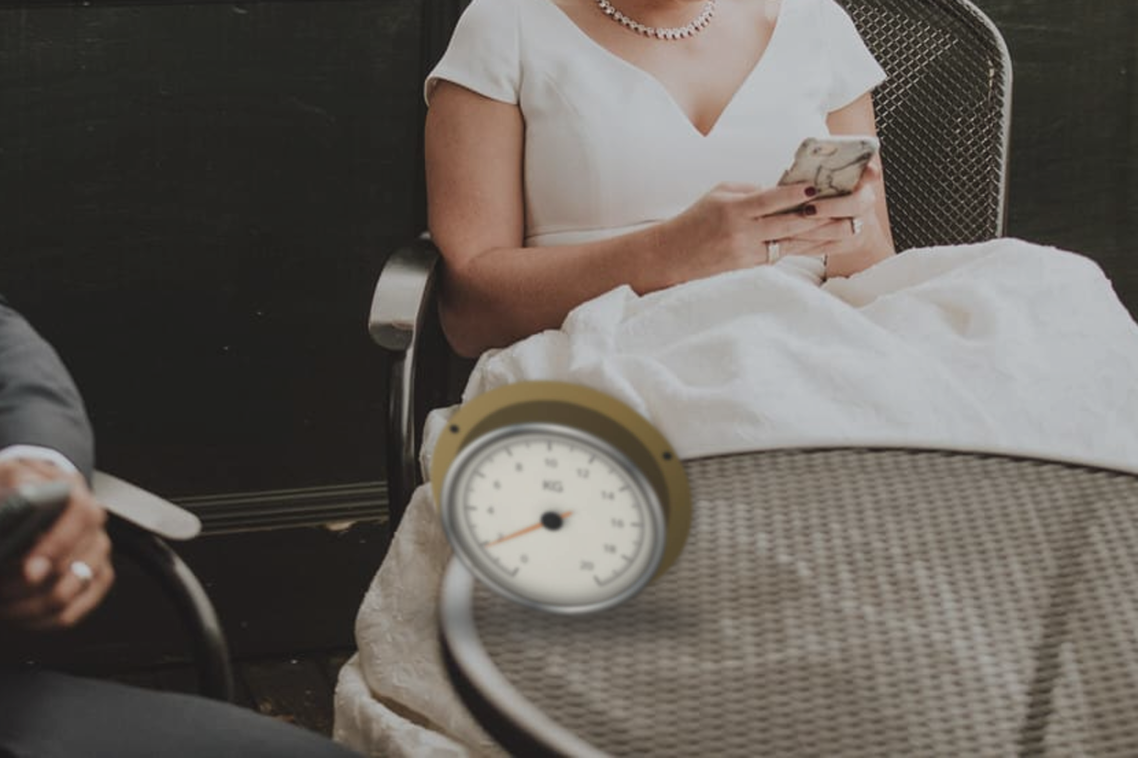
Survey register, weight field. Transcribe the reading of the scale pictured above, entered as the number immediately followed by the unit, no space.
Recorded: 2kg
